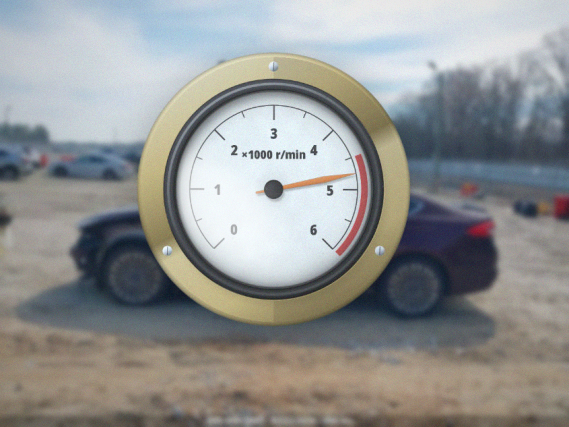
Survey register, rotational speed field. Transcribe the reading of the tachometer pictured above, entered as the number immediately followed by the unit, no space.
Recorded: 4750rpm
